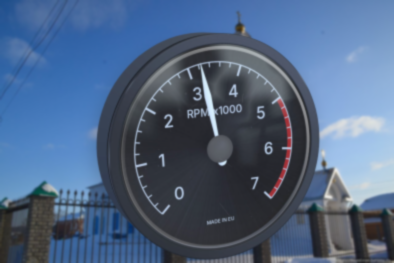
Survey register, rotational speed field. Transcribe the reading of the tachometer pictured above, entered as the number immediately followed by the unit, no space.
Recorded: 3200rpm
